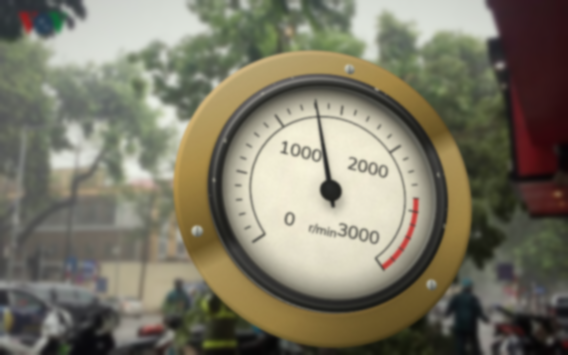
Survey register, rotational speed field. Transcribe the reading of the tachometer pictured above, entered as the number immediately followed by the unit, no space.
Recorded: 1300rpm
